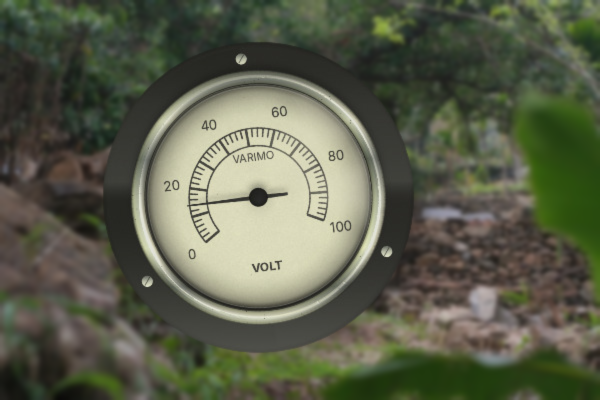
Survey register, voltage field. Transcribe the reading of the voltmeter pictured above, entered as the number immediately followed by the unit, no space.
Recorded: 14V
